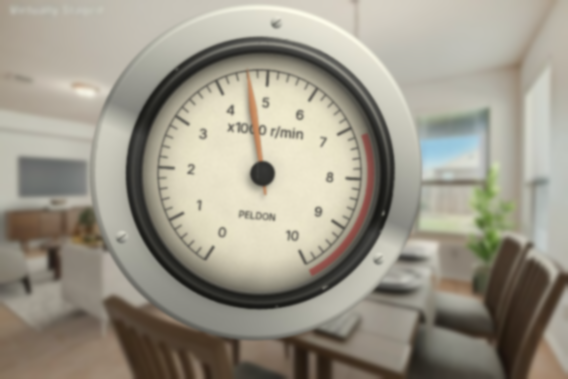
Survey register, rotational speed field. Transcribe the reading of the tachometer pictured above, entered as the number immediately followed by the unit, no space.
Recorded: 4600rpm
